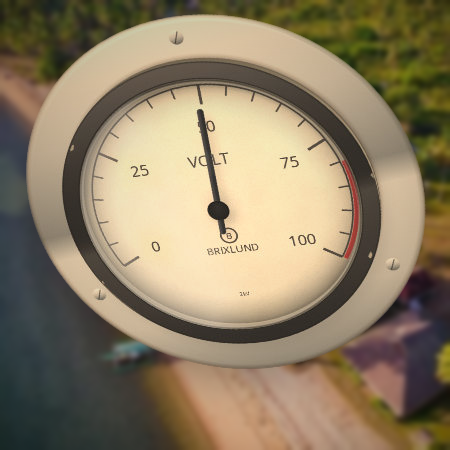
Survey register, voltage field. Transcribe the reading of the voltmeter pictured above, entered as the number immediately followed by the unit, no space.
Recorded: 50V
